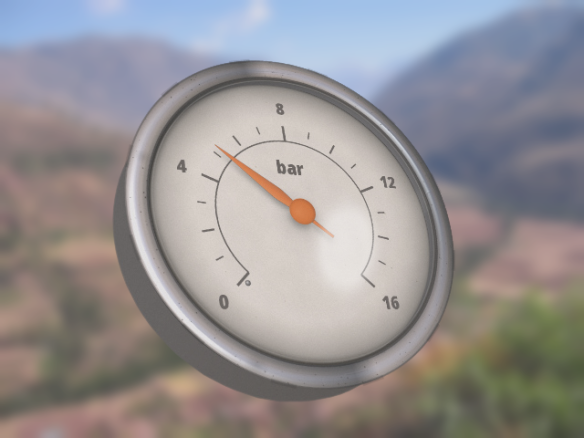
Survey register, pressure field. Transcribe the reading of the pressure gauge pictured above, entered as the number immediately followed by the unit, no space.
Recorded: 5bar
